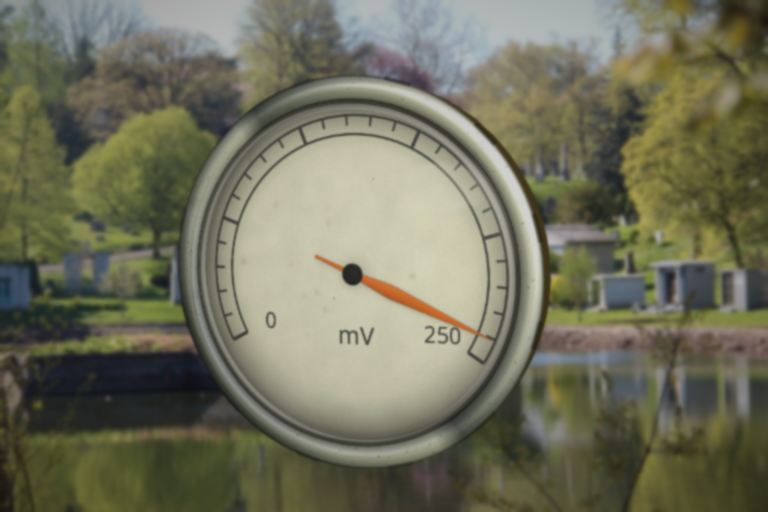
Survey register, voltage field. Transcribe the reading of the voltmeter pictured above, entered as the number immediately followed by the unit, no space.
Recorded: 240mV
